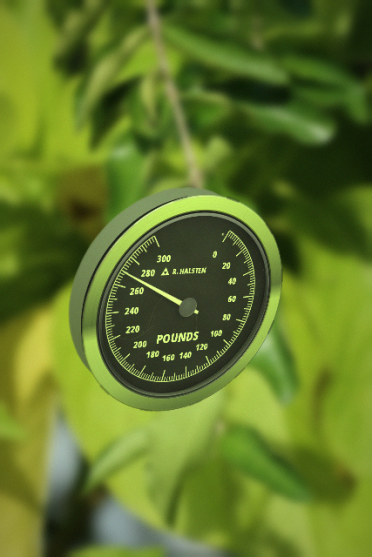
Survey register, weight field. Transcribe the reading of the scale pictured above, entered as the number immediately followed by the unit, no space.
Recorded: 270lb
